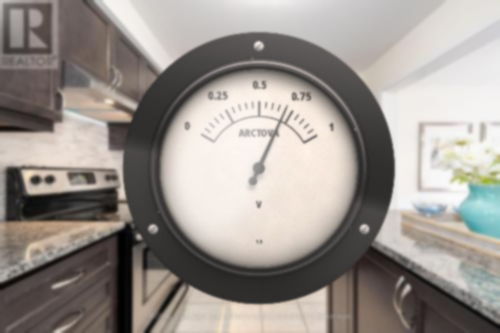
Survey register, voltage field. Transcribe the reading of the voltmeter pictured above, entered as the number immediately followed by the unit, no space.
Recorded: 0.7V
